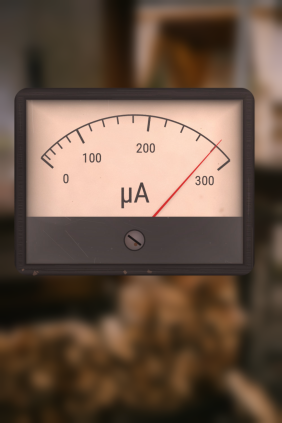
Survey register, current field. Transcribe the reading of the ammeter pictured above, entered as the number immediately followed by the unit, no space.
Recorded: 280µA
